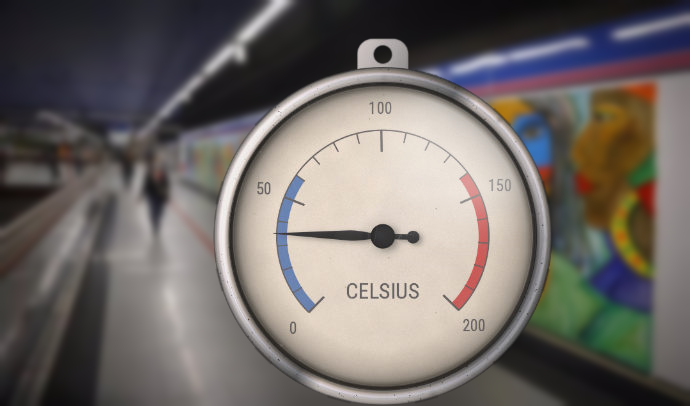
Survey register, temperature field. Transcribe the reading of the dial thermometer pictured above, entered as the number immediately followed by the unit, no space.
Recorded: 35°C
